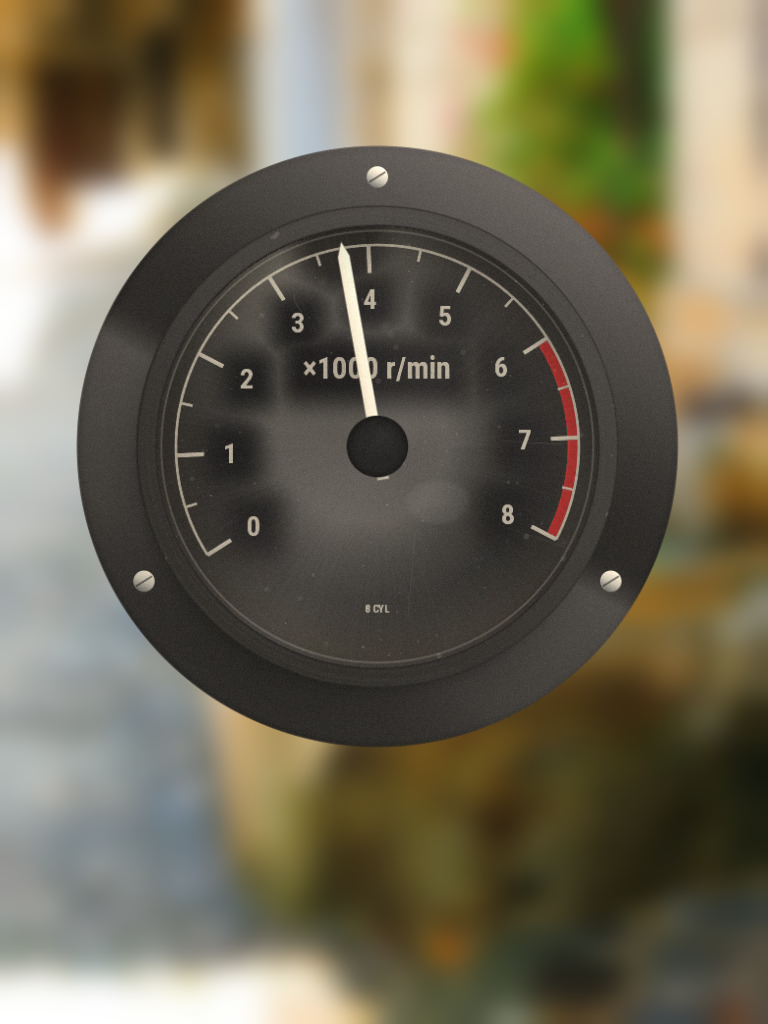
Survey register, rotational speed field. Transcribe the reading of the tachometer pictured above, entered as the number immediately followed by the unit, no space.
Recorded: 3750rpm
